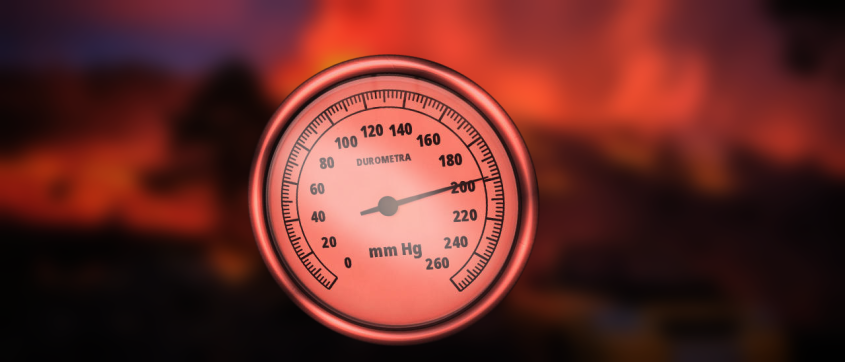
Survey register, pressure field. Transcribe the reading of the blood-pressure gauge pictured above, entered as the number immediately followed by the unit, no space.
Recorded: 198mmHg
